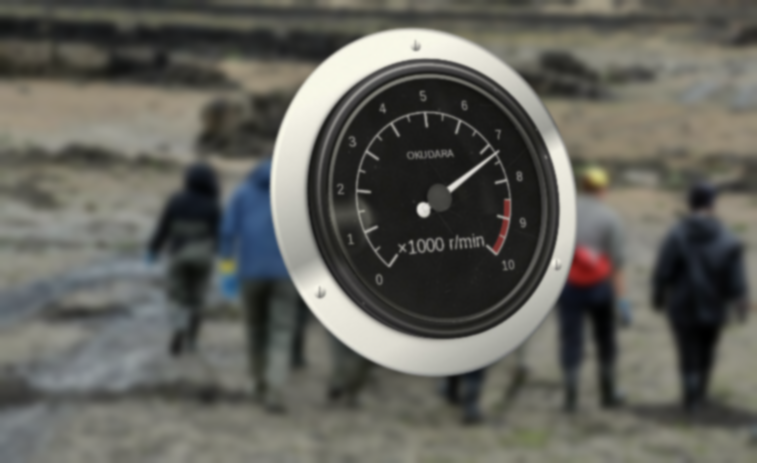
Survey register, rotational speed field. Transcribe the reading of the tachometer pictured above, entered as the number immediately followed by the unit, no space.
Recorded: 7250rpm
